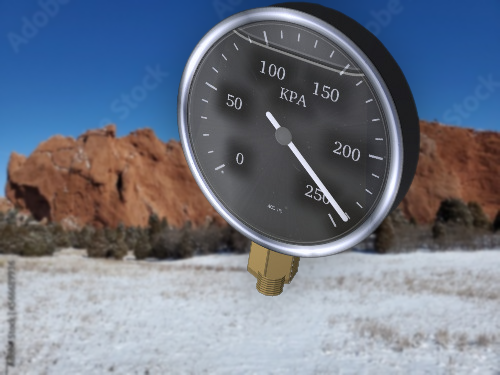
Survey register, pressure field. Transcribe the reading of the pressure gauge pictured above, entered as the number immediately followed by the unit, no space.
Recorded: 240kPa
